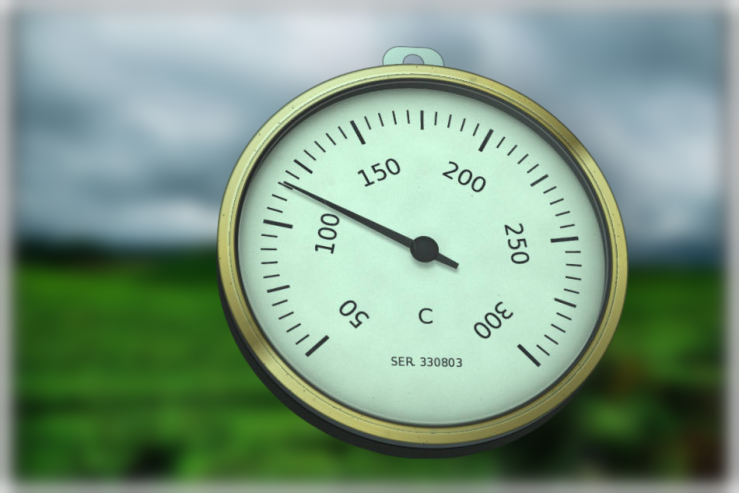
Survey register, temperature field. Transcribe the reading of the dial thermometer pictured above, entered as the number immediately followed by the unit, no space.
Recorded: 115°C
